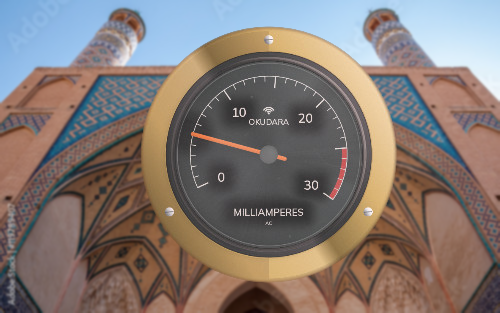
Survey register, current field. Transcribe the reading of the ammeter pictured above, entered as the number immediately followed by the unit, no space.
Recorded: 5mA
